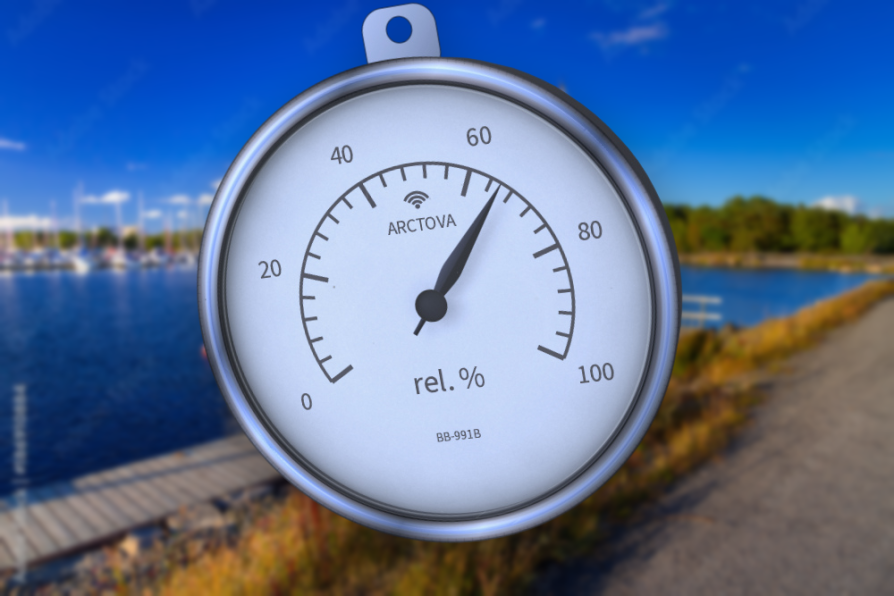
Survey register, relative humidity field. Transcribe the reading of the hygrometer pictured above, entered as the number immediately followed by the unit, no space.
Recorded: 66%
